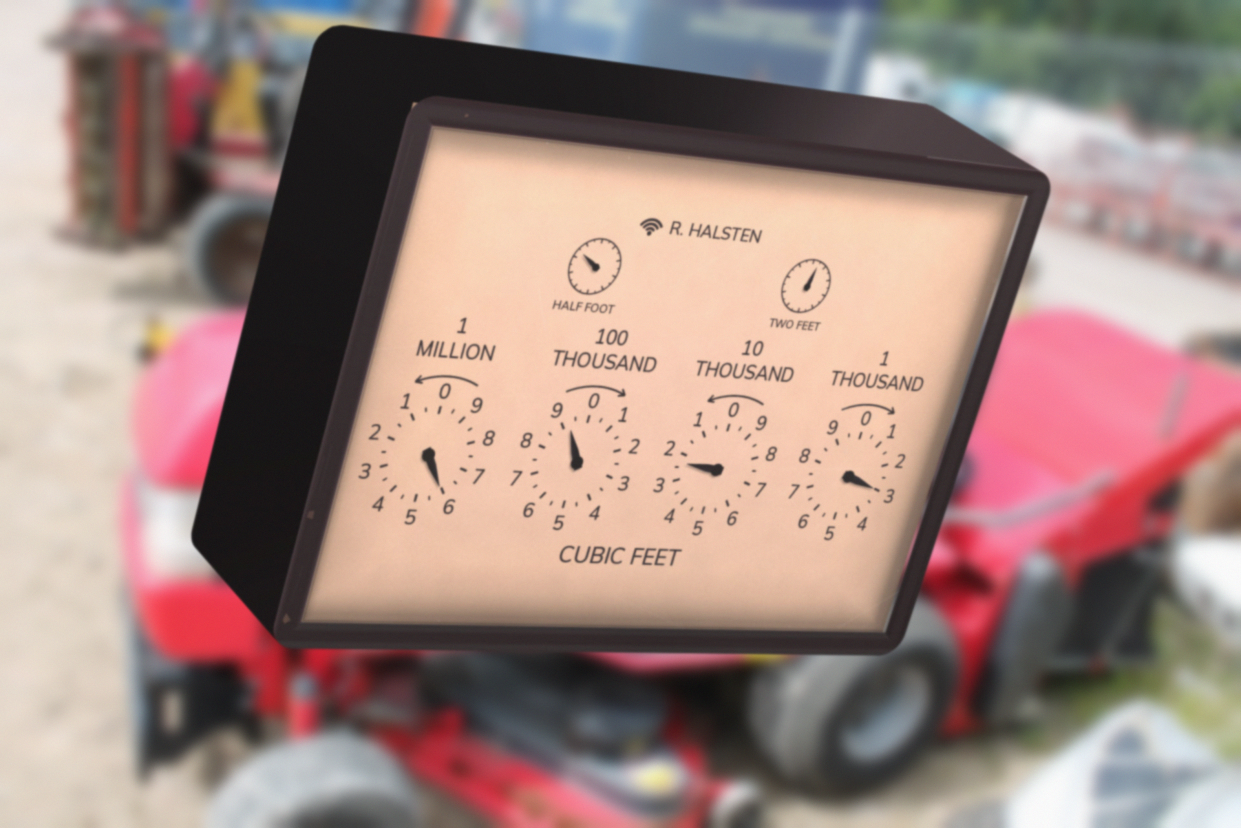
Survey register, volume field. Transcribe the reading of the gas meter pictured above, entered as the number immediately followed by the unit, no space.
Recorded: 592300ft³
